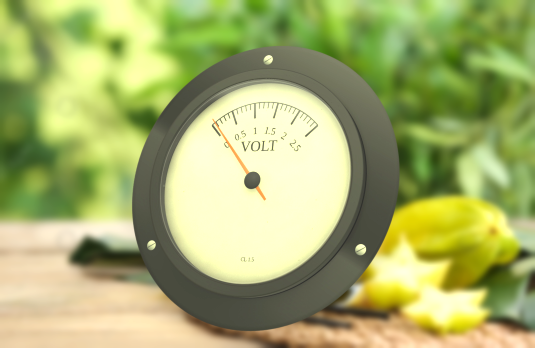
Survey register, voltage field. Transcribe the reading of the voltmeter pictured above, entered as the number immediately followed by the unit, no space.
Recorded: 0.1V
